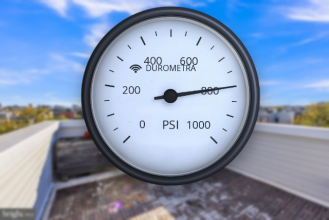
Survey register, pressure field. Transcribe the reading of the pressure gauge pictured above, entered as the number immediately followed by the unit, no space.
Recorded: 800psi
